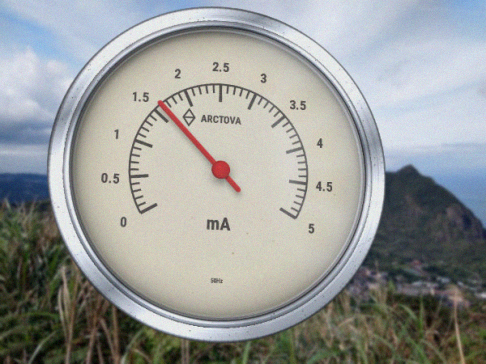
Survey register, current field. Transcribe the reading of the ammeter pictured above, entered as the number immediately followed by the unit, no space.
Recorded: 1.6mA
